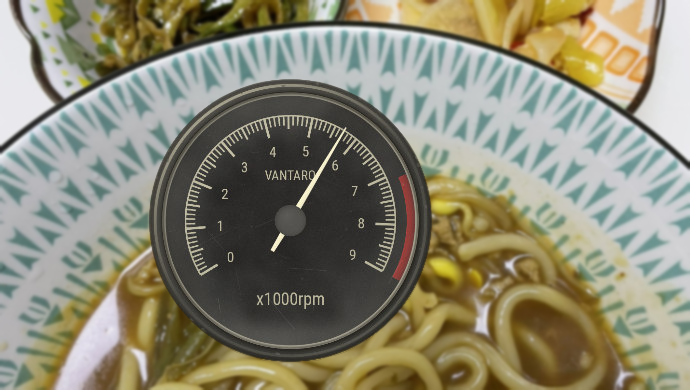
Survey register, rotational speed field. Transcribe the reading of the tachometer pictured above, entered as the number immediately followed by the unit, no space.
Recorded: 5700rpm
